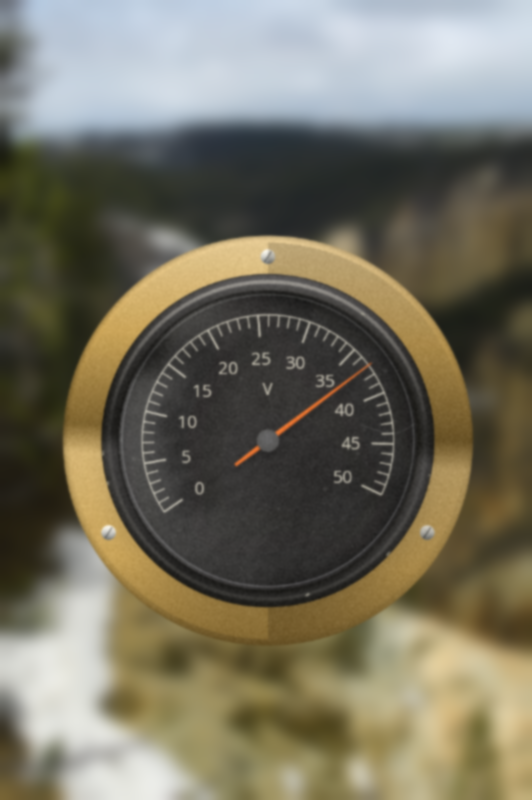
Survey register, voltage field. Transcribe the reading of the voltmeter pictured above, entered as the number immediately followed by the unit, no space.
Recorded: 37V
